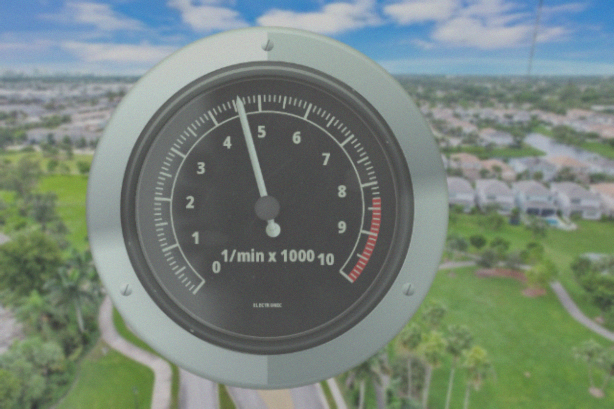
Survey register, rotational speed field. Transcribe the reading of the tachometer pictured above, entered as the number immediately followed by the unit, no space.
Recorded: 4600rpm
